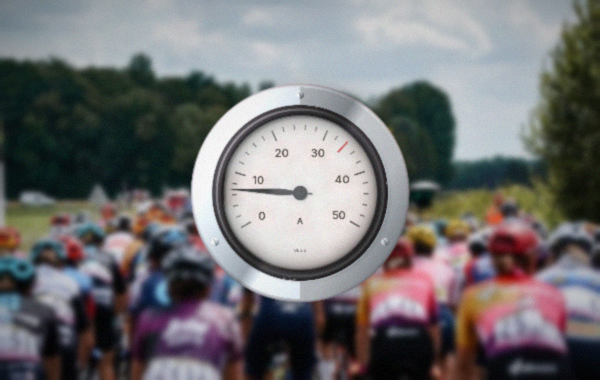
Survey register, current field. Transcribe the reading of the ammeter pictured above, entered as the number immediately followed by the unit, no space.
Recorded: 7A
